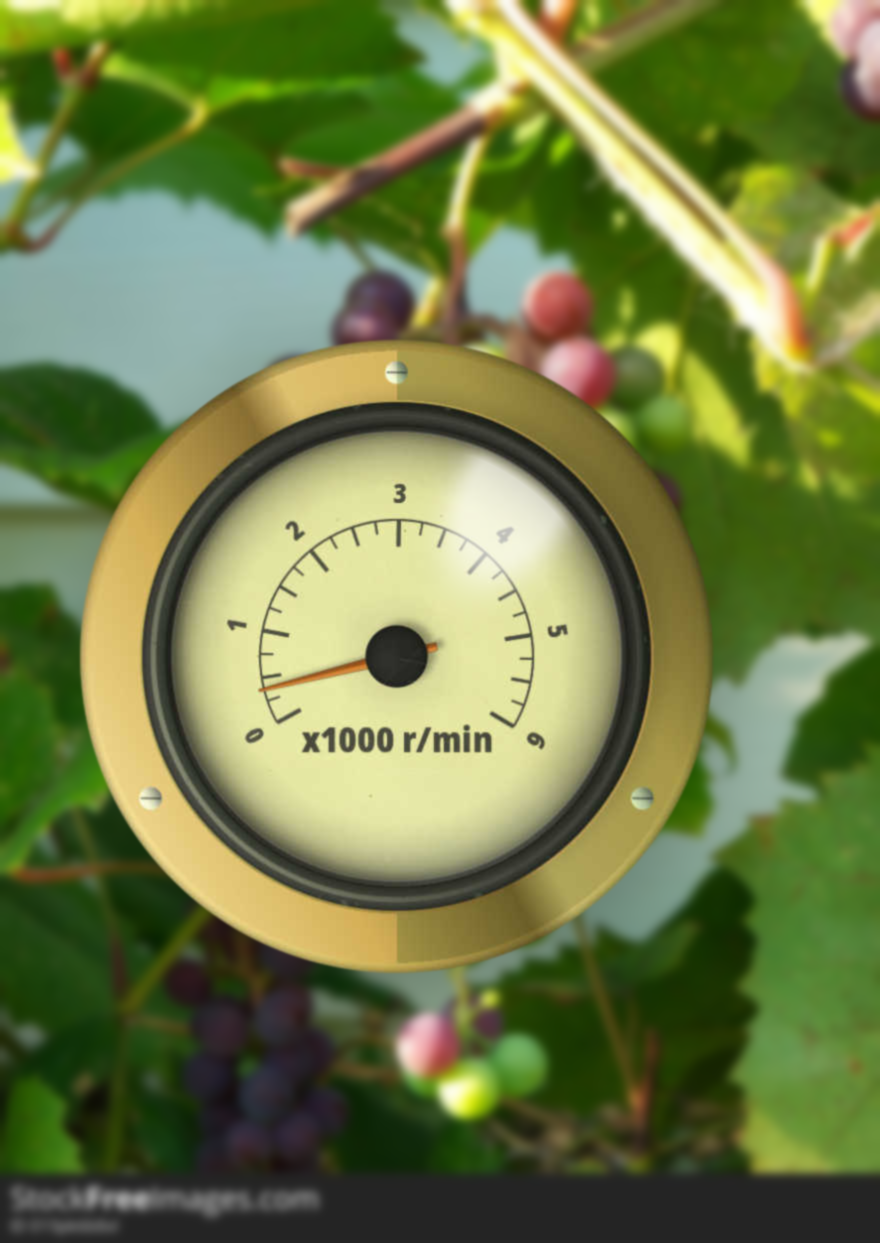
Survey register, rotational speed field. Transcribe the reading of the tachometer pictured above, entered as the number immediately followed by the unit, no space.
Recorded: 375rpm
